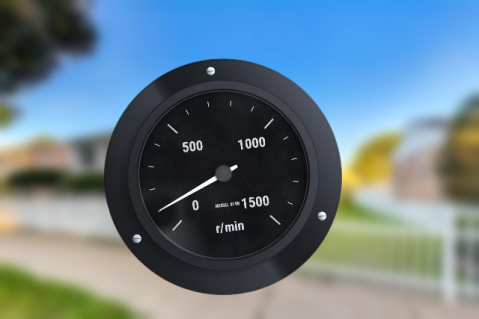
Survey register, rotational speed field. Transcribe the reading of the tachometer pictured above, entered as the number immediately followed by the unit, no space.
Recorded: 100rpm
